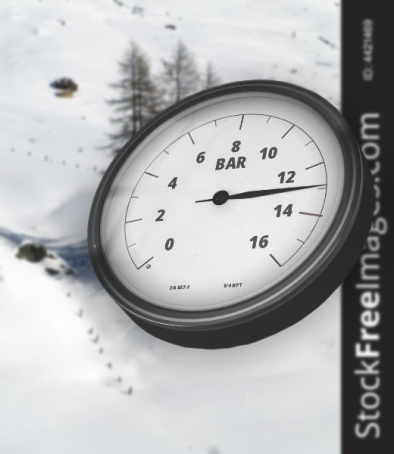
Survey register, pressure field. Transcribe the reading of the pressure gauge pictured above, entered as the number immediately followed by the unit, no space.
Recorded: 13bar
